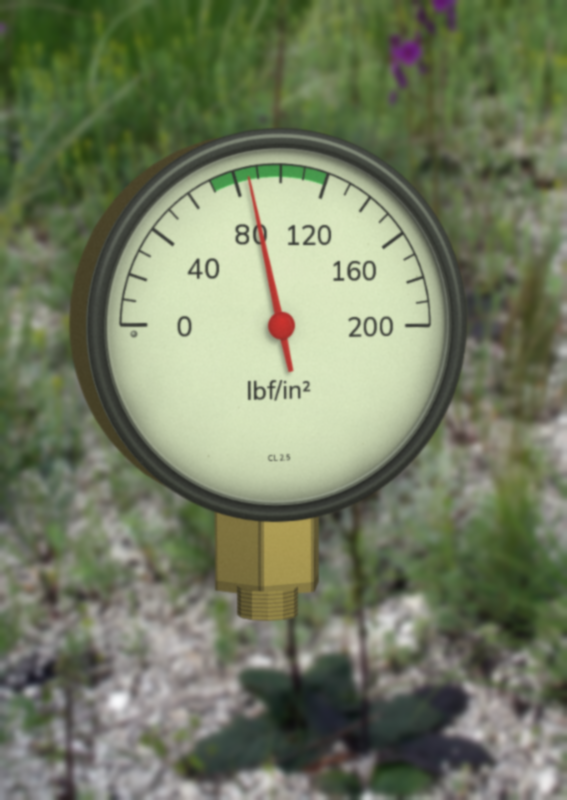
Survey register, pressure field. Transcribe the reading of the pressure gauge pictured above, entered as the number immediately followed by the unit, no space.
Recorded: 85psi
